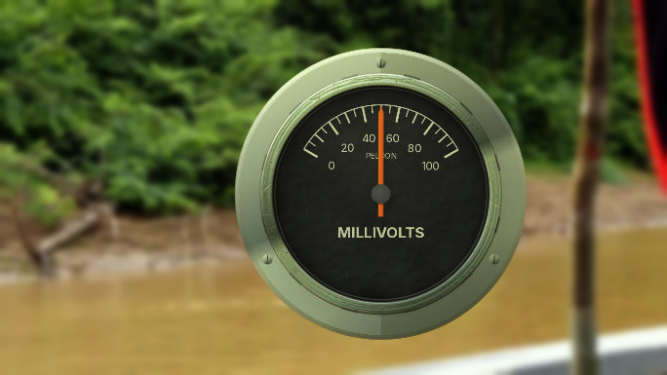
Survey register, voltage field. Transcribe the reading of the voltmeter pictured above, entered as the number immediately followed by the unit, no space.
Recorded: 50mV
